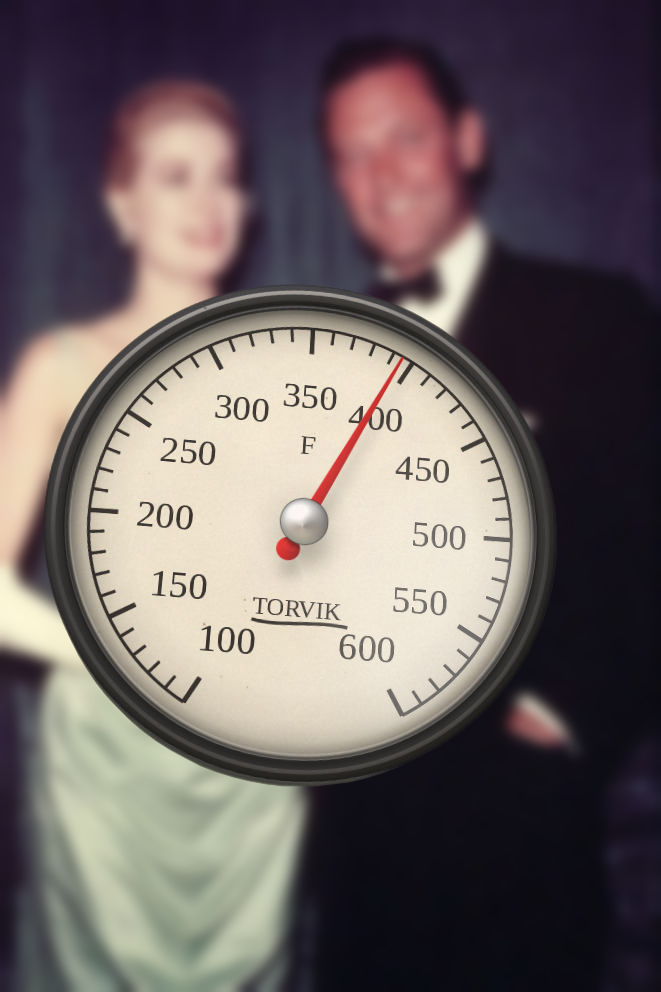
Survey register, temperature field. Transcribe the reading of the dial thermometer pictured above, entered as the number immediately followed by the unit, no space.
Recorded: 395°F
